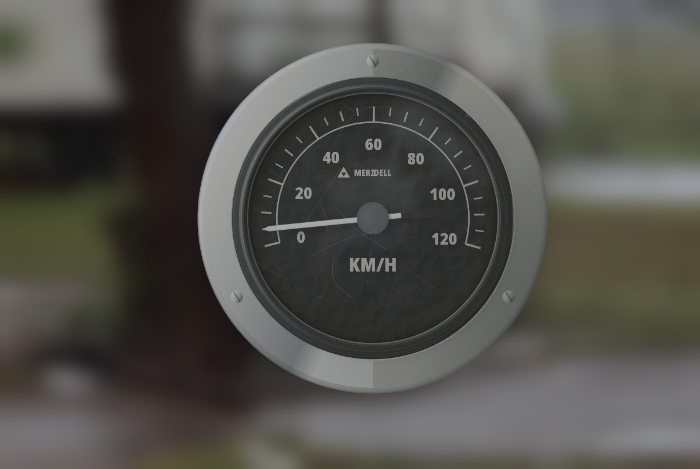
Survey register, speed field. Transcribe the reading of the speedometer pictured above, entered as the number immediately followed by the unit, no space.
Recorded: 5km/h
